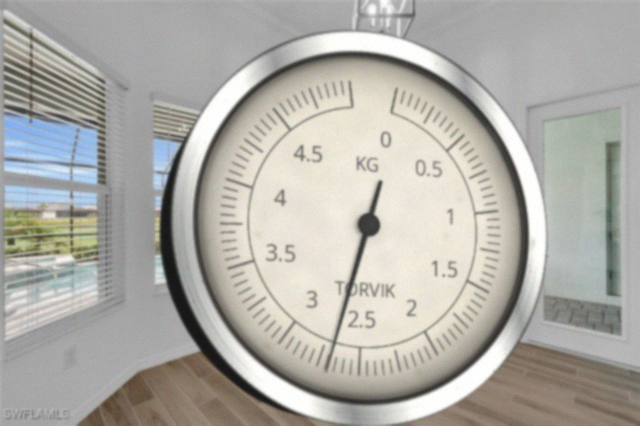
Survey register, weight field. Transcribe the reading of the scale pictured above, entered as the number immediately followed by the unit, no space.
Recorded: 2.7kg
